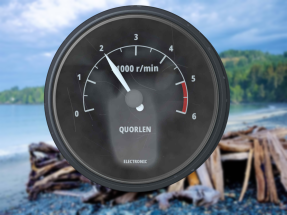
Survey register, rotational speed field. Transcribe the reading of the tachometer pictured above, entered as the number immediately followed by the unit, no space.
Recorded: 2000rpm
